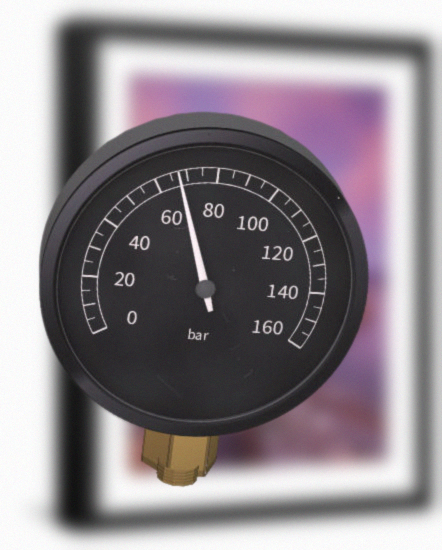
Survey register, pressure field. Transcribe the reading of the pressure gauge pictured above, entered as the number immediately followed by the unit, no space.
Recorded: 67.5bar
